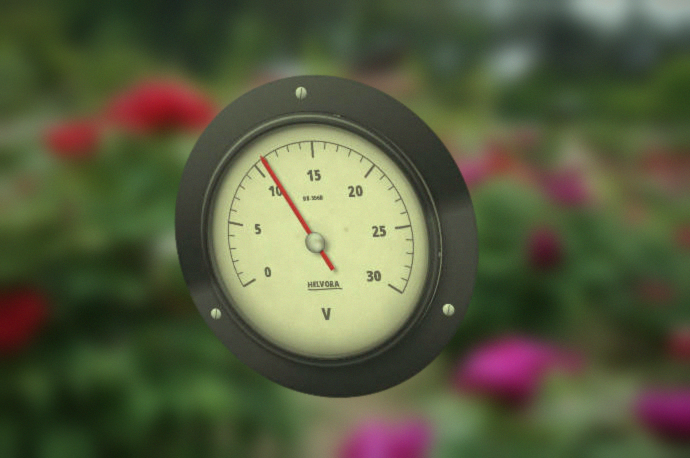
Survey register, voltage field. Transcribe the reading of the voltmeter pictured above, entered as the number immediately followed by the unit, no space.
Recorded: 11V
